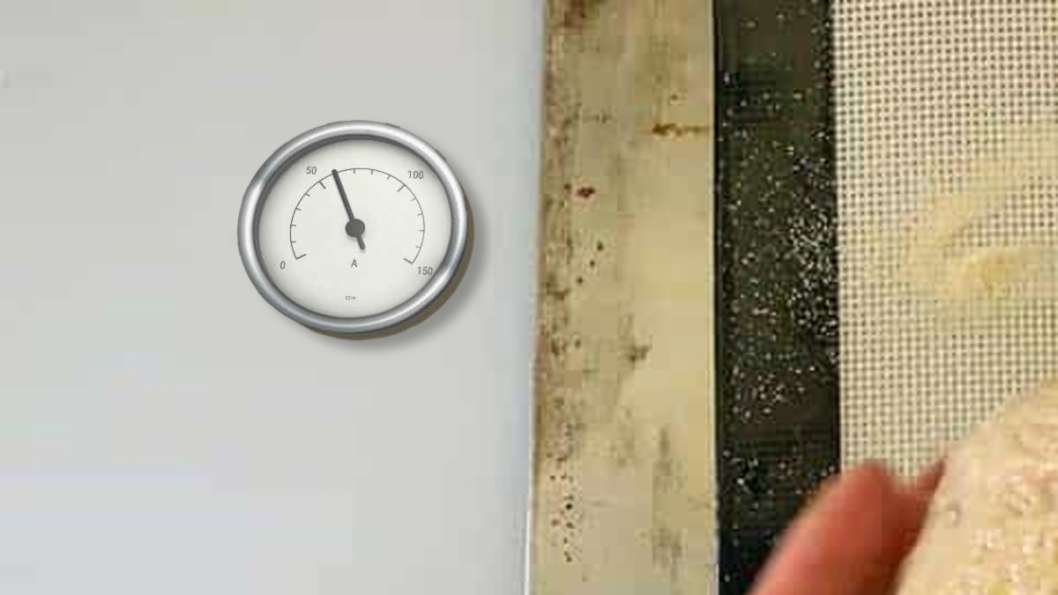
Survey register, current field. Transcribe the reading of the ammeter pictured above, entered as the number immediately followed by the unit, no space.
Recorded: 60A
